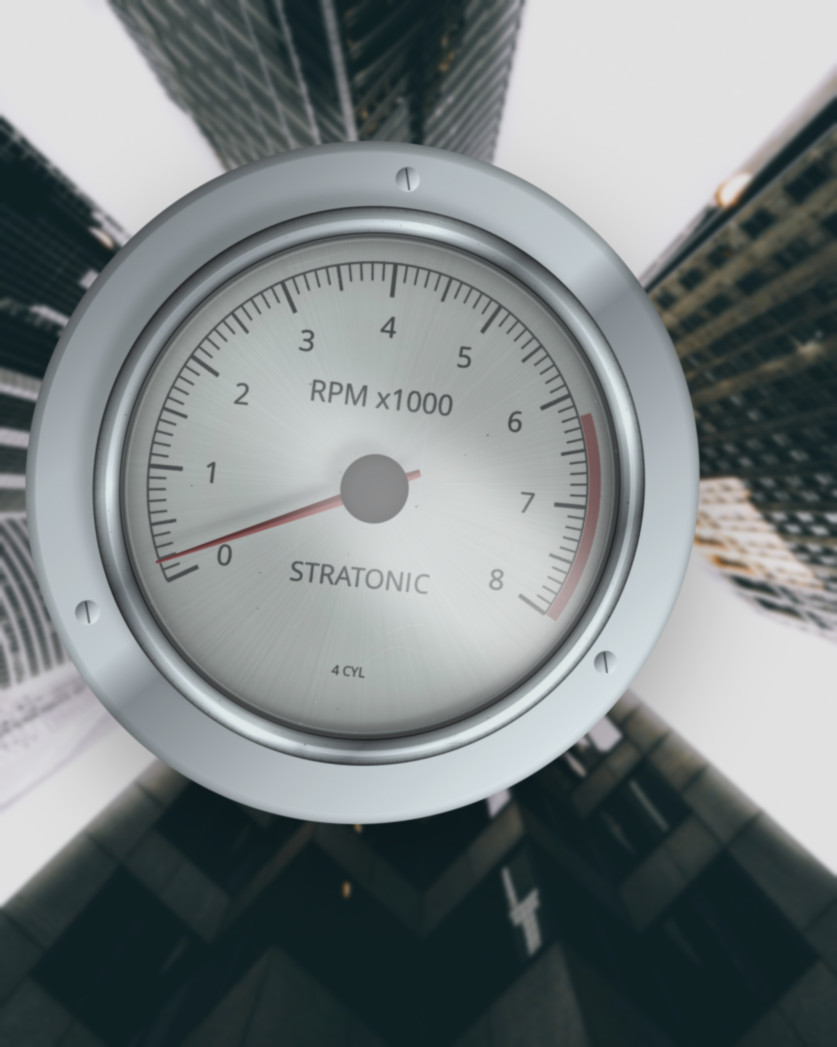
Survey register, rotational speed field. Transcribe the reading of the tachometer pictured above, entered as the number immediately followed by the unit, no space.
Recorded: 200rpm
